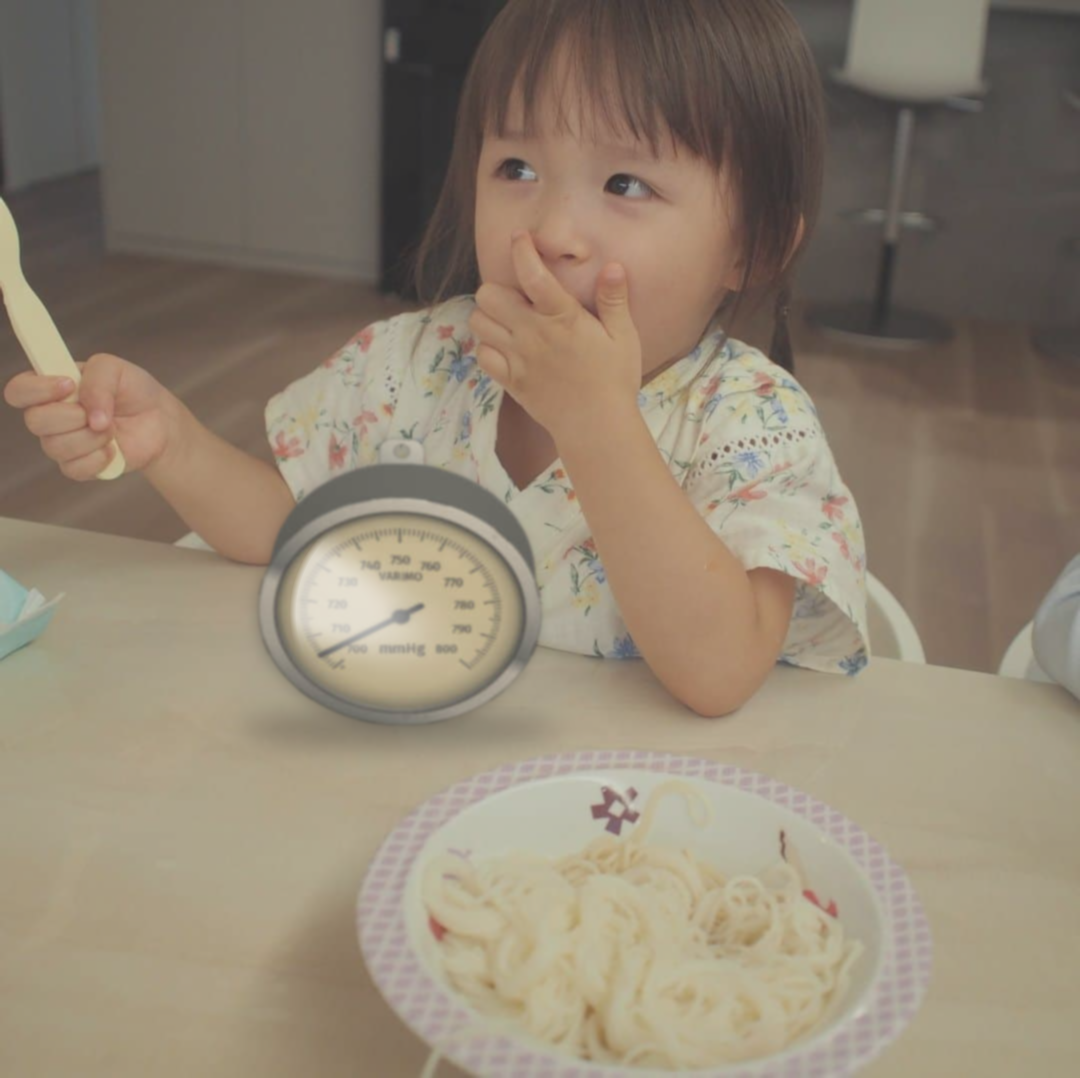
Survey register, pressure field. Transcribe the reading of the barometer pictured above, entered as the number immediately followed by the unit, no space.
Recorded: 705mmHg
